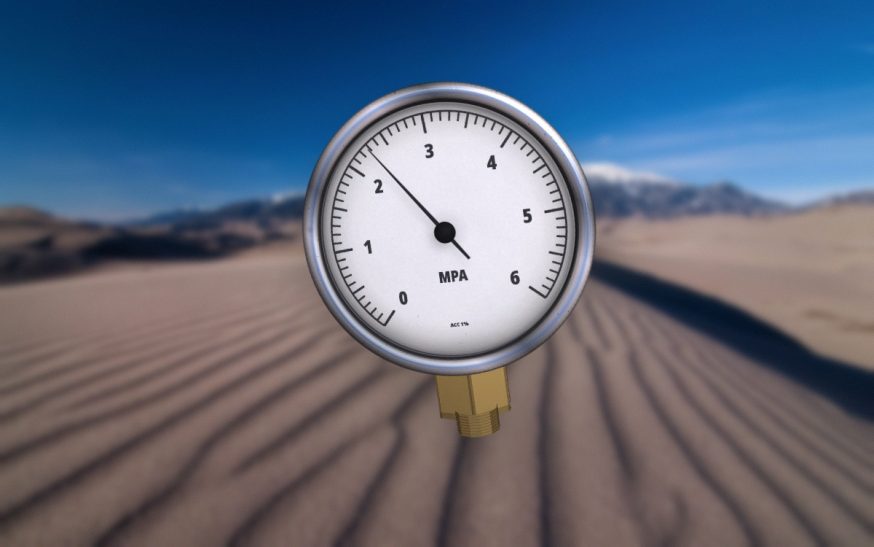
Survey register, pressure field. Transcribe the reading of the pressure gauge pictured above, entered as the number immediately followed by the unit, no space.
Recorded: 2.3MPa
